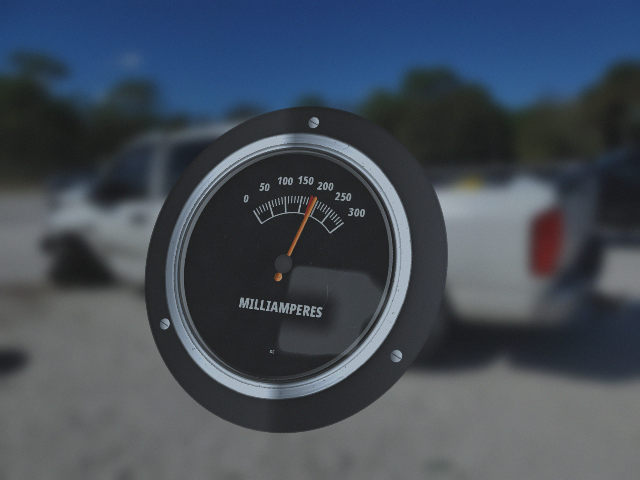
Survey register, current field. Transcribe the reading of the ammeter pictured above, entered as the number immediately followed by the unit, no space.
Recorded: 200mA
